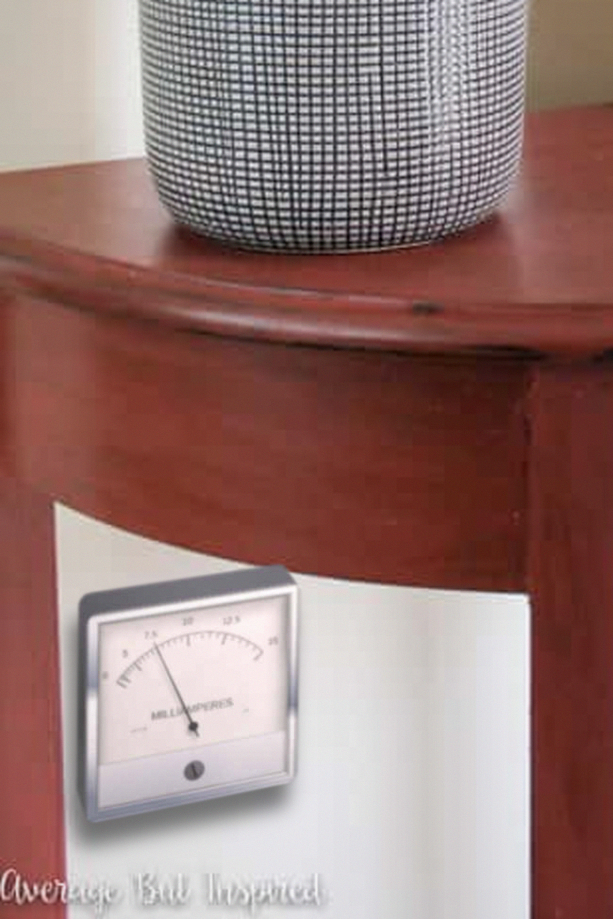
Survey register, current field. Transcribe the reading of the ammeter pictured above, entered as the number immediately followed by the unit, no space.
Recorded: 7.5mA
